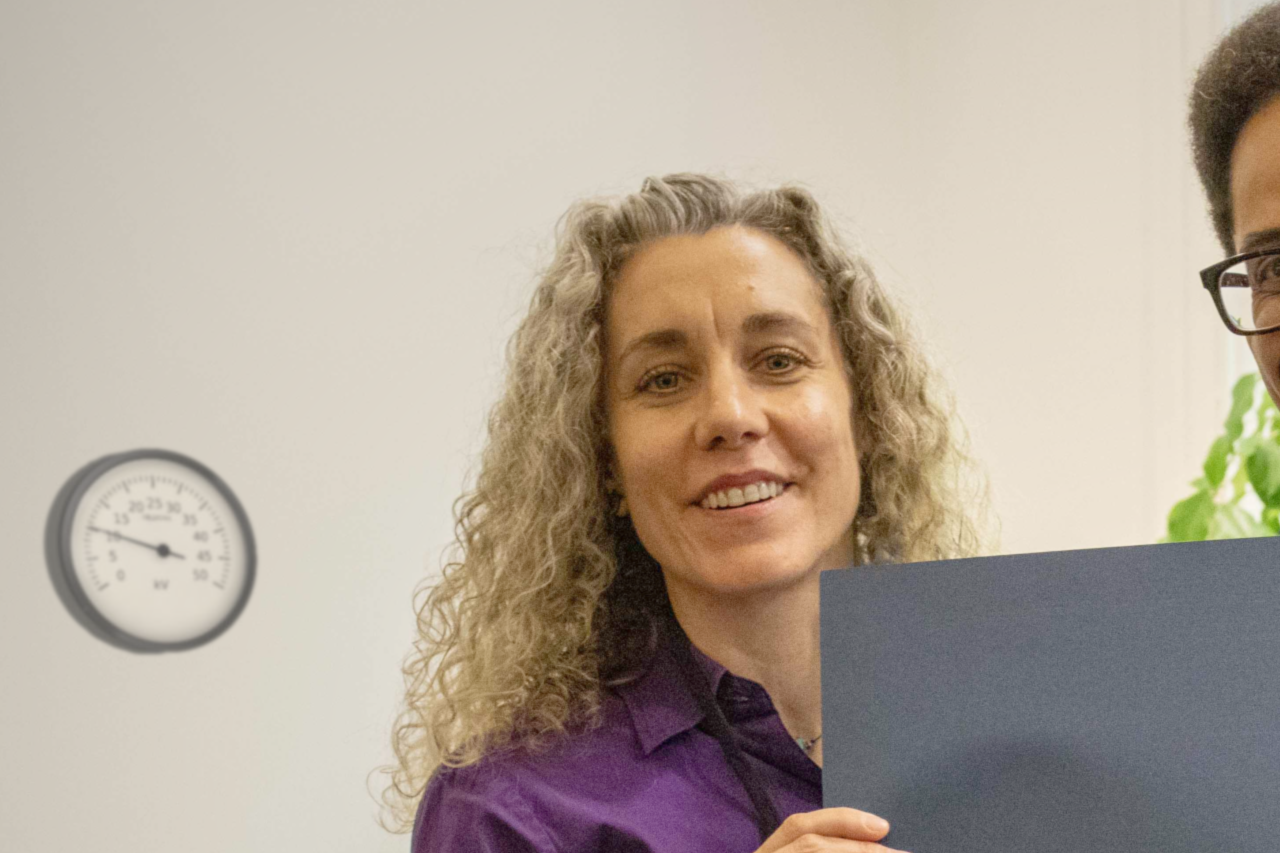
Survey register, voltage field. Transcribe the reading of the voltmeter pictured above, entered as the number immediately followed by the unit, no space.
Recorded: 10kV
